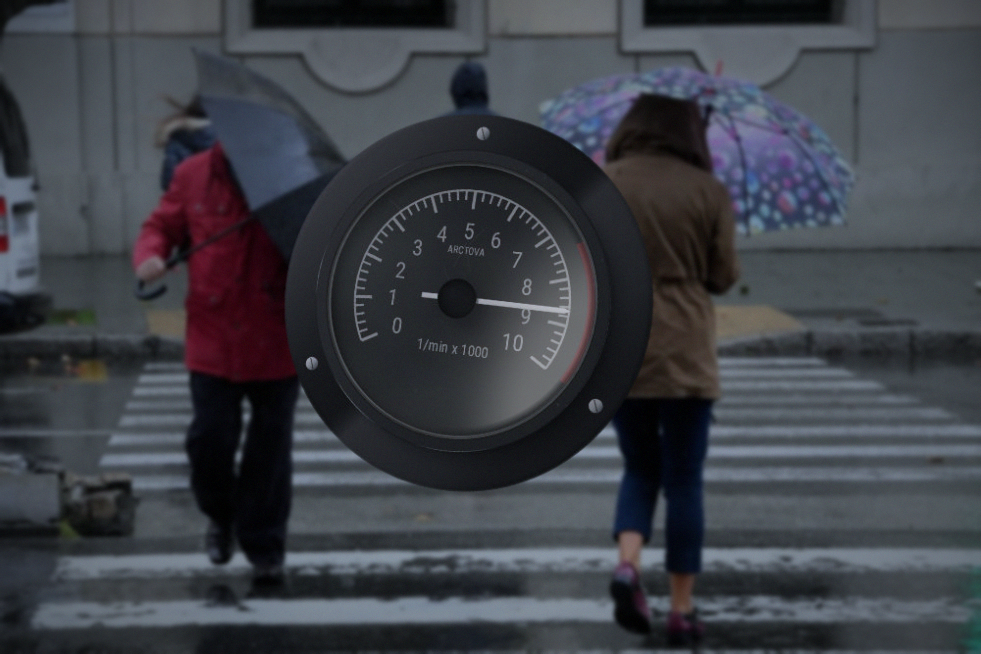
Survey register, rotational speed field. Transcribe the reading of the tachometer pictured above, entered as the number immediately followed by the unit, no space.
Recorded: 8700rpm
